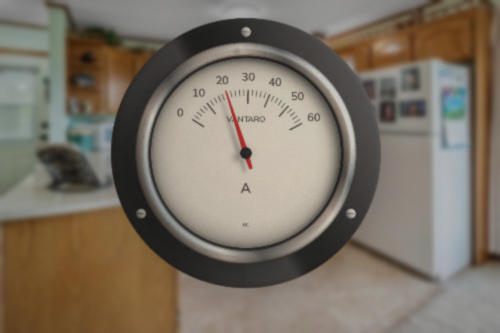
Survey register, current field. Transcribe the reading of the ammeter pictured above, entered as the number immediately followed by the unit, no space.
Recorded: 20A
